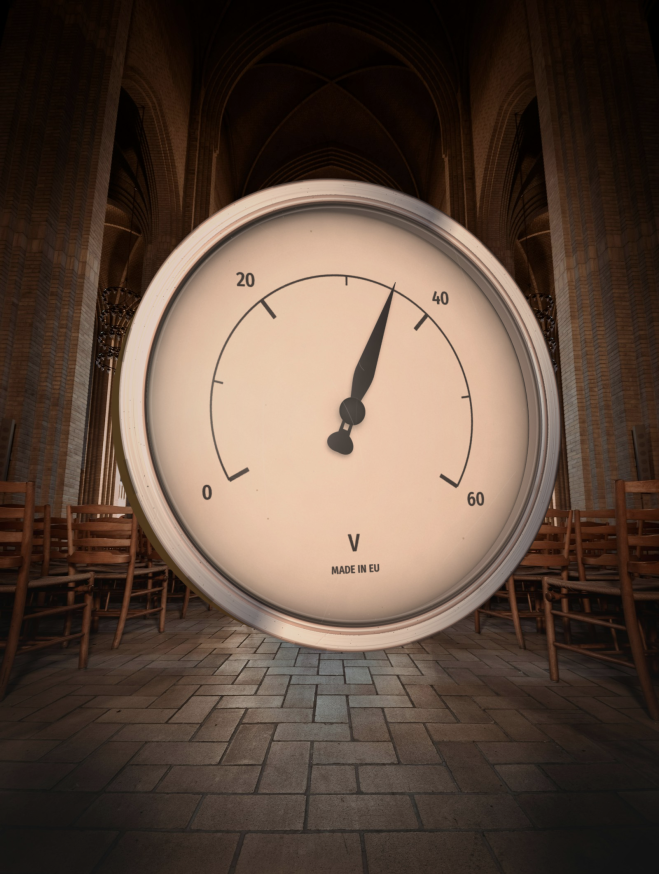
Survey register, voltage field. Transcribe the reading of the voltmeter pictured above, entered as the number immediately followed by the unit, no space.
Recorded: 35V
